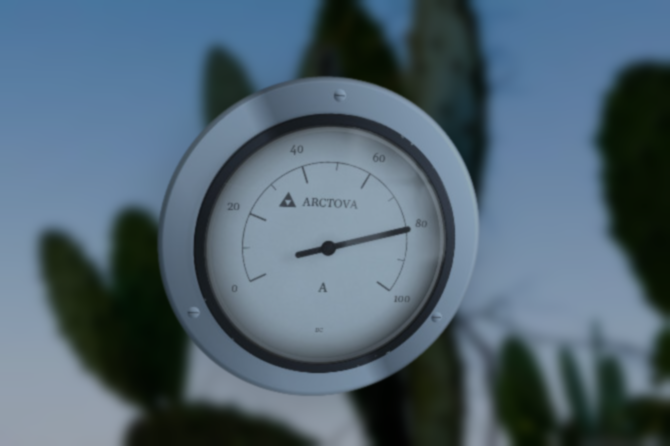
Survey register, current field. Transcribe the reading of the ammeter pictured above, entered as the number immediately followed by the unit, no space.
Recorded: 80A
